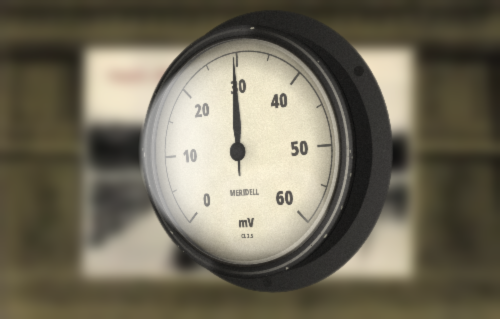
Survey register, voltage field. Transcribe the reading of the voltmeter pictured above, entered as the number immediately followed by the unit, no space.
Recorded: 30mV
